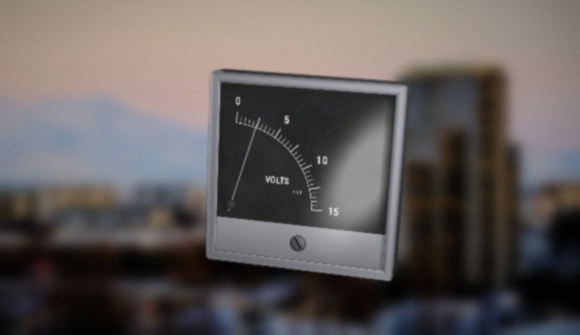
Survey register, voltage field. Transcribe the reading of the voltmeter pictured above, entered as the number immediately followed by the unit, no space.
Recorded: 2.5V
